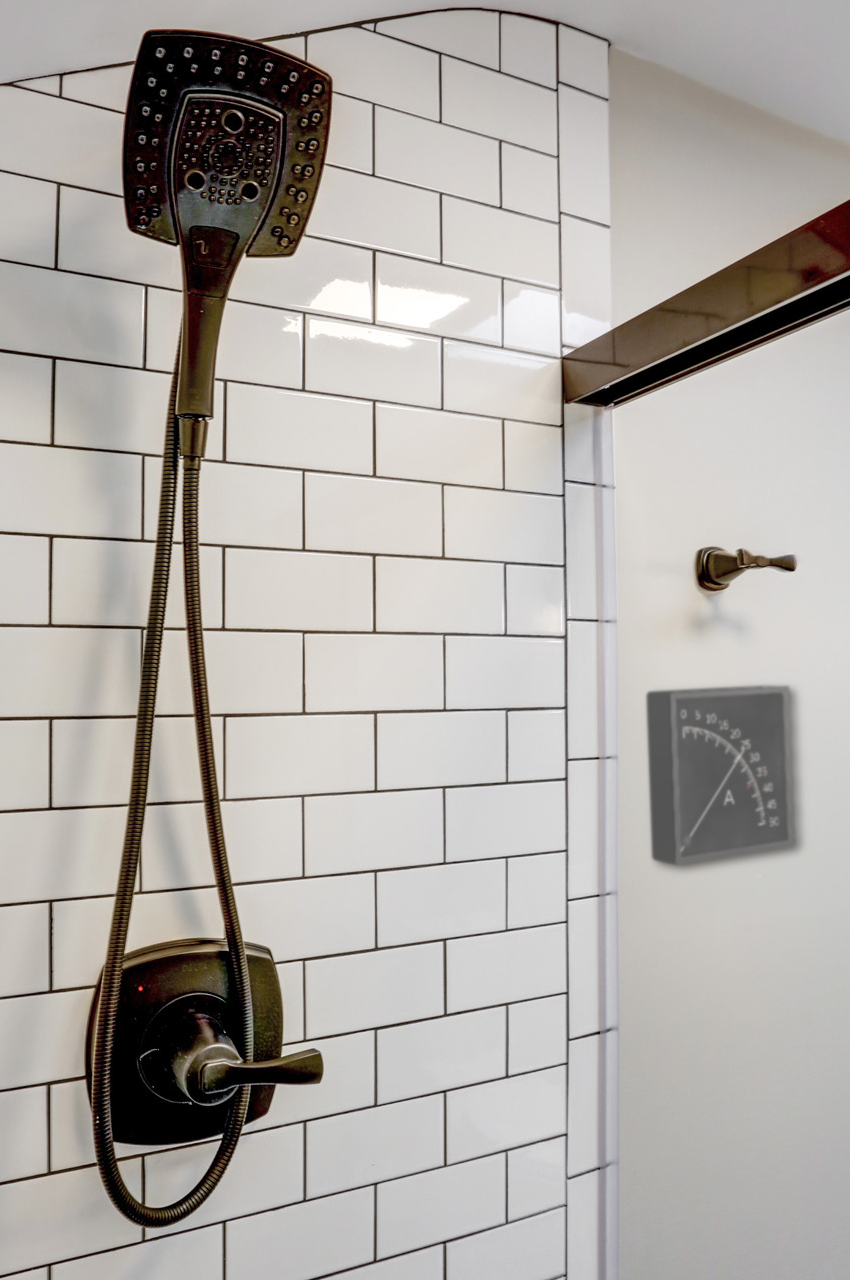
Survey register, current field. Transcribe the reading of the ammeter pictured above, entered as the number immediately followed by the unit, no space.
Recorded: 25A
